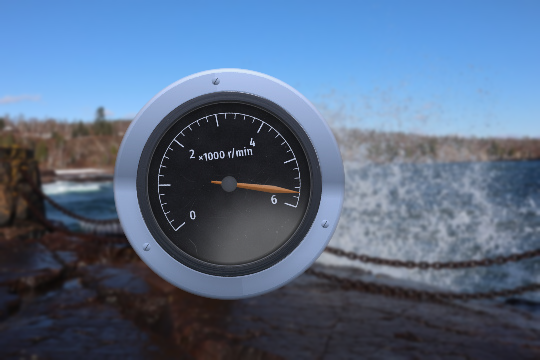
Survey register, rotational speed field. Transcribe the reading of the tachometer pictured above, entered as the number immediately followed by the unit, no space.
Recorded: 5700rpm
